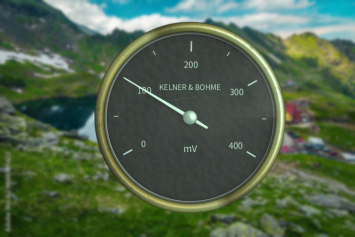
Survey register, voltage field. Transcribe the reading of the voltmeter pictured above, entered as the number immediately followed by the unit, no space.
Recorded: 100mV
